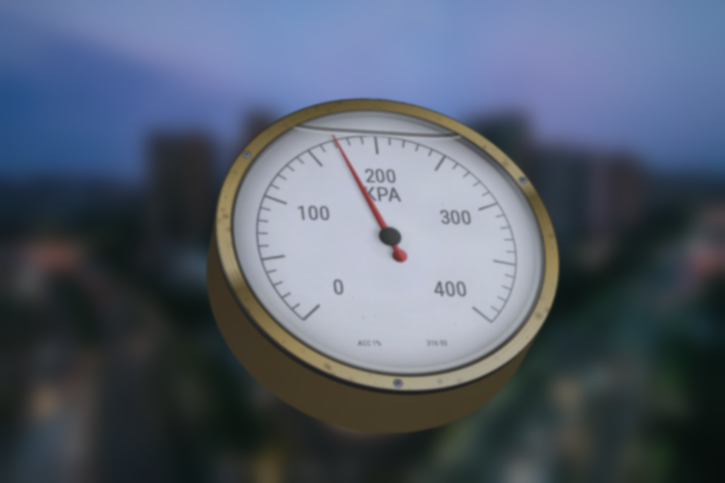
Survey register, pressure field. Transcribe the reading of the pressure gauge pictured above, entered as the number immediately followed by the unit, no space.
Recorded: 170kPa
